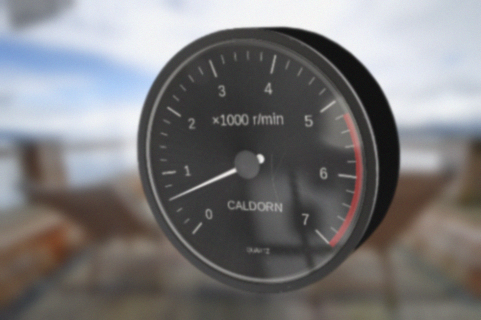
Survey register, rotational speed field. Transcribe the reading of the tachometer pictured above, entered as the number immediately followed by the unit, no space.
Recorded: 600rpm
